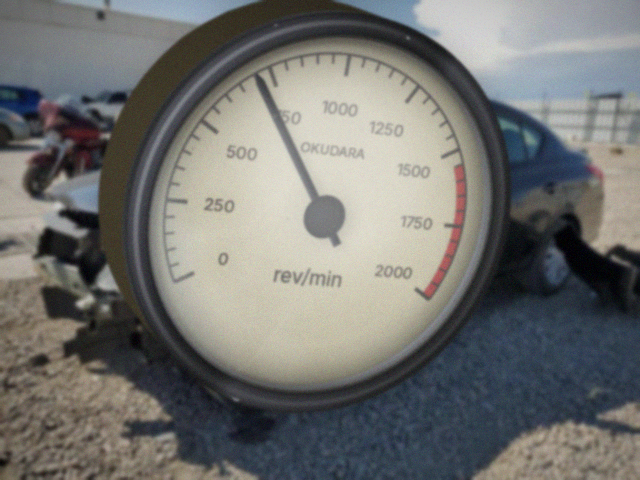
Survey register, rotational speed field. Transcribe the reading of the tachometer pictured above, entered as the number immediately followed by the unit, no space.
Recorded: 700rpm
